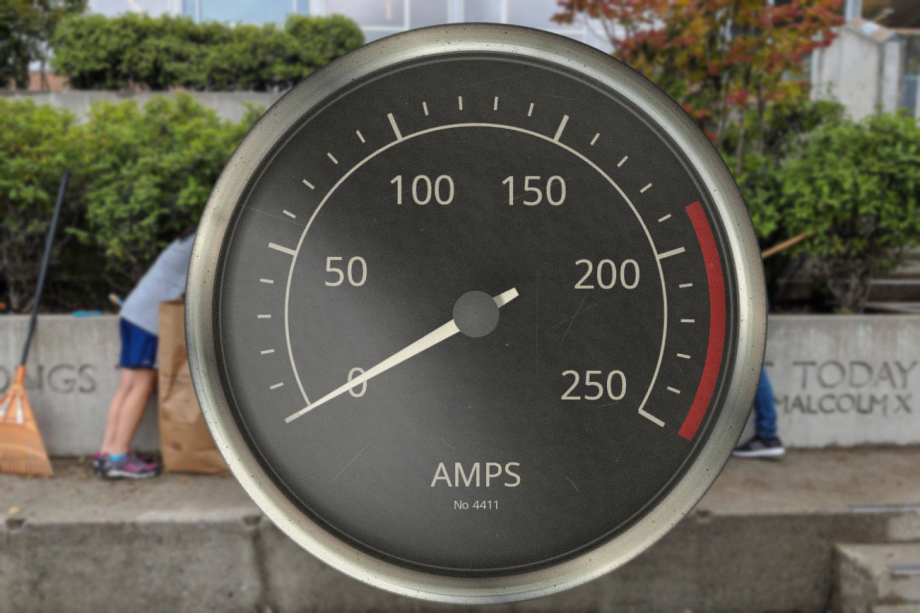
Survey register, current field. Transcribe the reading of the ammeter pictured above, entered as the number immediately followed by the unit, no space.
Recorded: 0A
